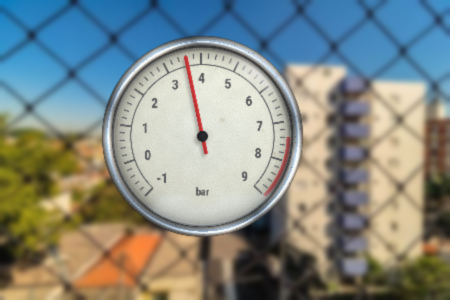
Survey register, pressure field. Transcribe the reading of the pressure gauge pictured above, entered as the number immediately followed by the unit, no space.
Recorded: 3.6bar
